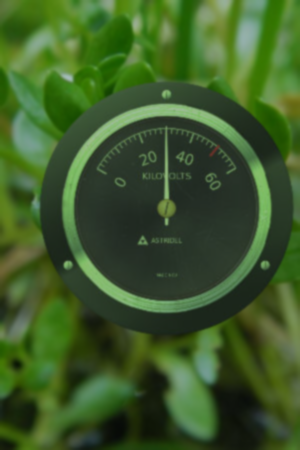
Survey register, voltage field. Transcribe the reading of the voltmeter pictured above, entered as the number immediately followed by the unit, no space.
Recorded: 30kV
